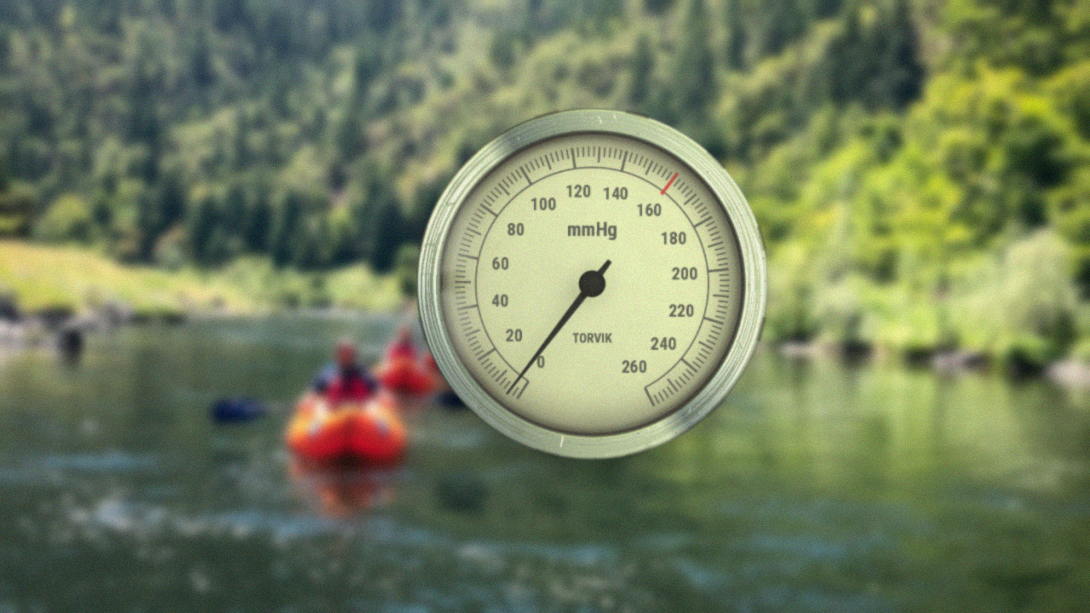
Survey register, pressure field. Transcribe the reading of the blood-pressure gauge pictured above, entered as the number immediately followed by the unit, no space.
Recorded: 4mmHg
